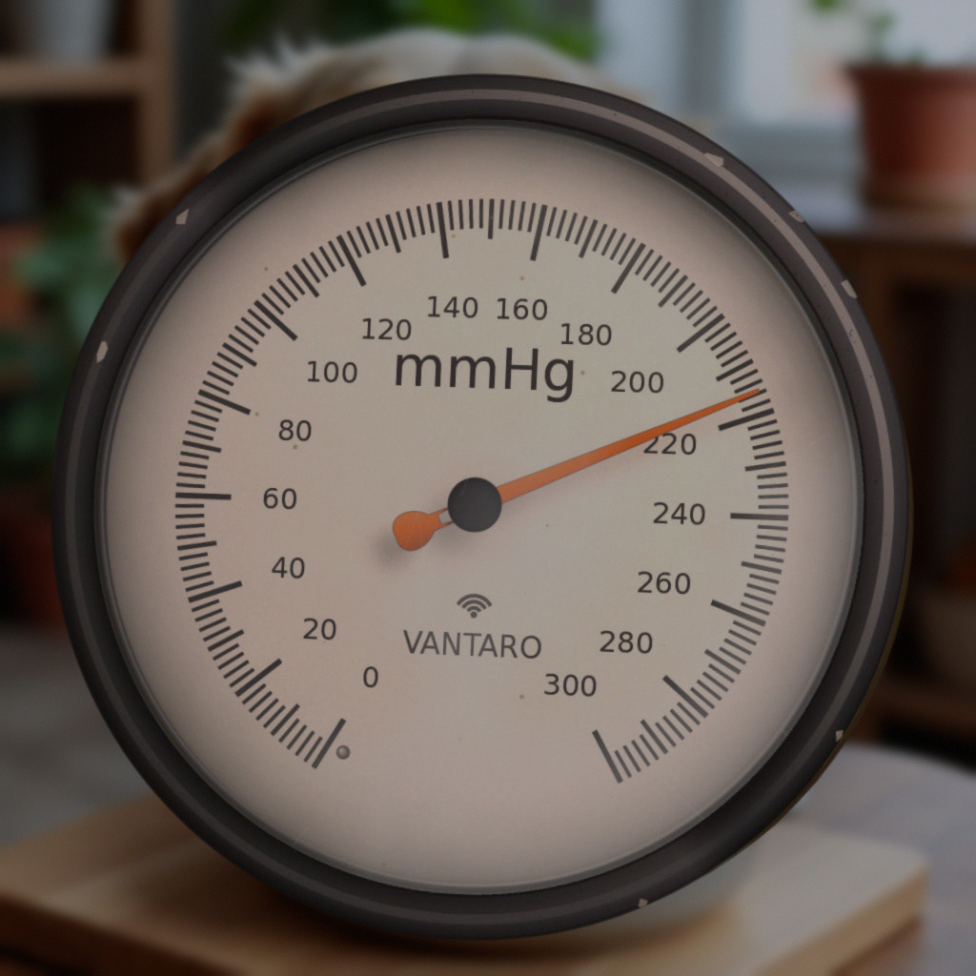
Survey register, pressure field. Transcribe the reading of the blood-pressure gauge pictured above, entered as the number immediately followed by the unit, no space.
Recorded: 216mmHg
